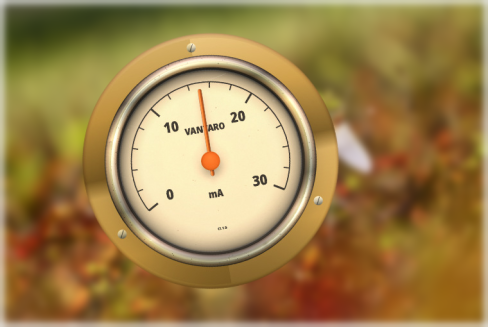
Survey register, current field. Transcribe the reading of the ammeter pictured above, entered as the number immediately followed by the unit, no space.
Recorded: 15mA
